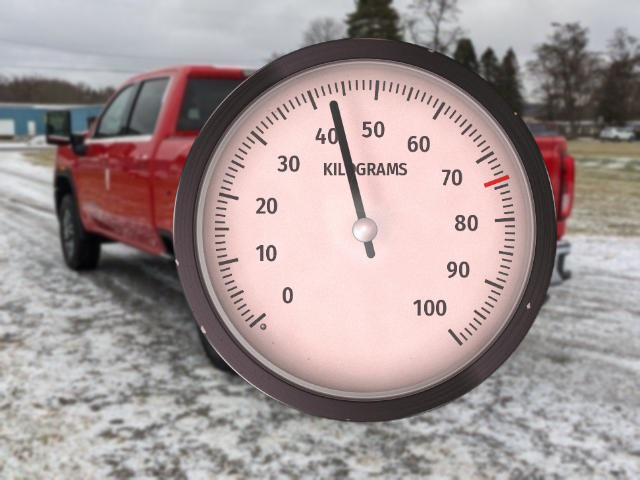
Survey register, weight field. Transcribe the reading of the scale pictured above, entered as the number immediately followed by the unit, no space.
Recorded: 43kg
